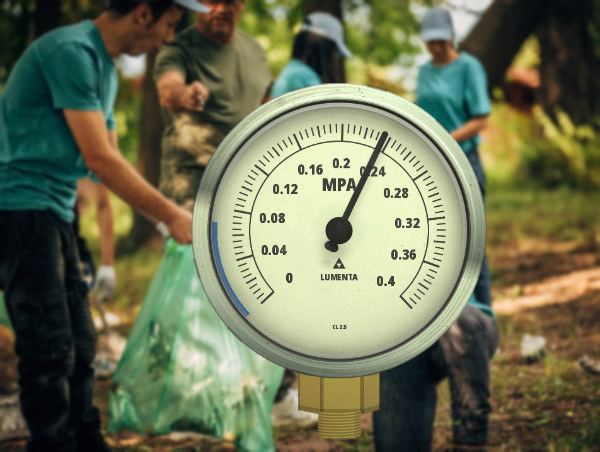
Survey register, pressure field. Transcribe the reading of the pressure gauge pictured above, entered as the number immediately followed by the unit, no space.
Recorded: 0.235MPa
